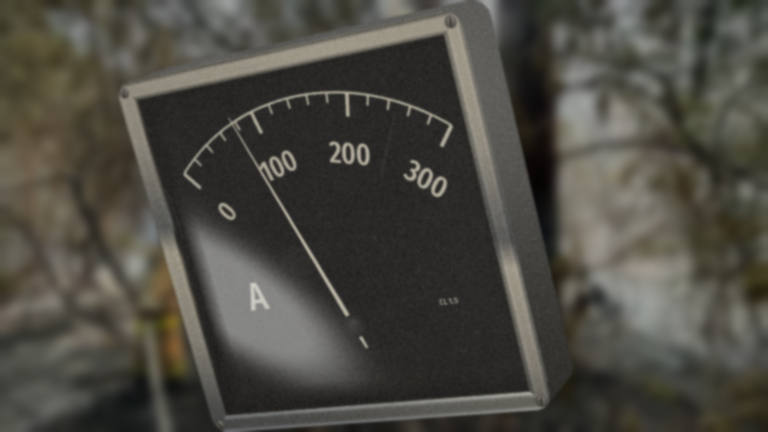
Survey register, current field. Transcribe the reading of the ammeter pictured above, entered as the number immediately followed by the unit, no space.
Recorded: 80A
